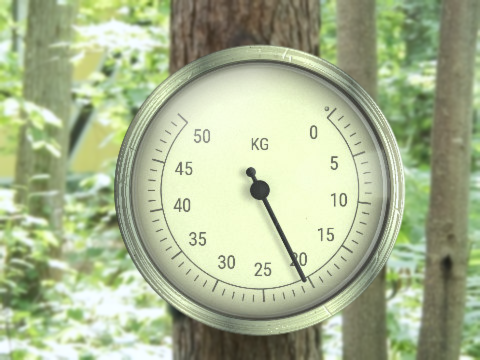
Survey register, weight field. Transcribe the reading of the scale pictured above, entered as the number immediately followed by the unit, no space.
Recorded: 20.5kg
